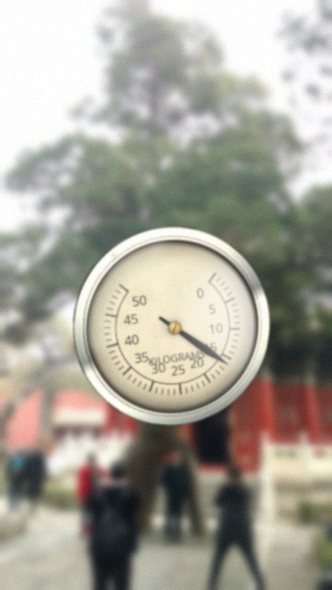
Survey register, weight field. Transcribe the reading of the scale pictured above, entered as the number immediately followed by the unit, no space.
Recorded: 16kg
